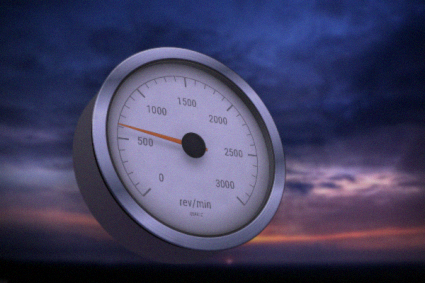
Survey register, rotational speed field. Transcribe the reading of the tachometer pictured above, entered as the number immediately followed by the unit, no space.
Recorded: 600rpm
